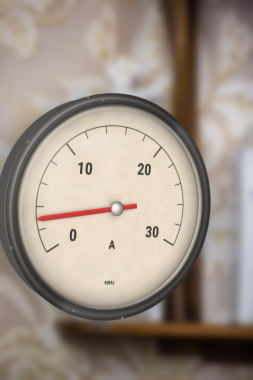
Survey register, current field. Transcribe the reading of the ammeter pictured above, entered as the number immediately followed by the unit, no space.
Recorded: 3A
